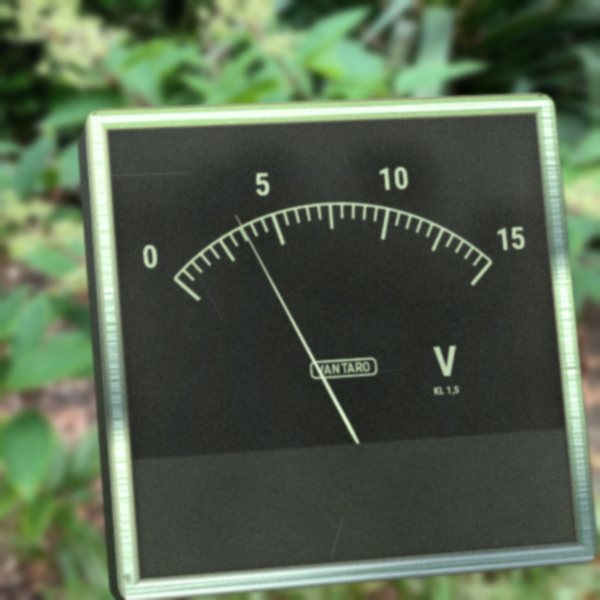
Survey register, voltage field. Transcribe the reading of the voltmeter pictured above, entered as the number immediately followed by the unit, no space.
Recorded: 3.5V
